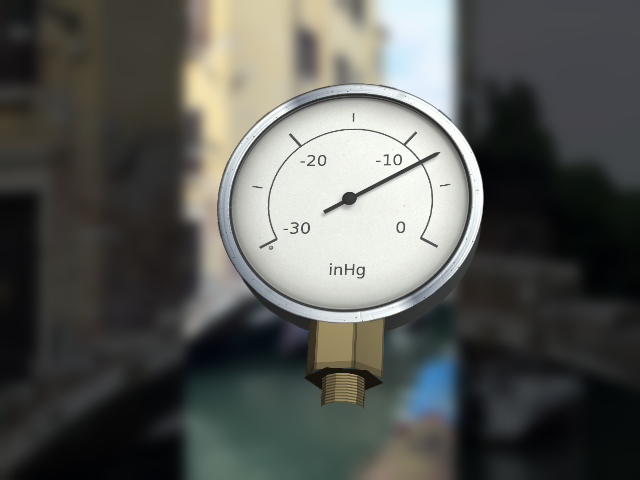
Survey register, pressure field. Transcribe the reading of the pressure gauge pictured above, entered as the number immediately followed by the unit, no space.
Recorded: -7.5inHg
